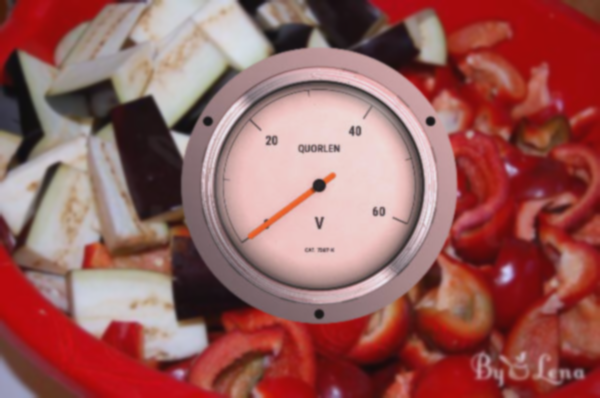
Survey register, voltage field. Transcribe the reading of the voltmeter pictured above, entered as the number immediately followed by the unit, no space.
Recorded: 0V
